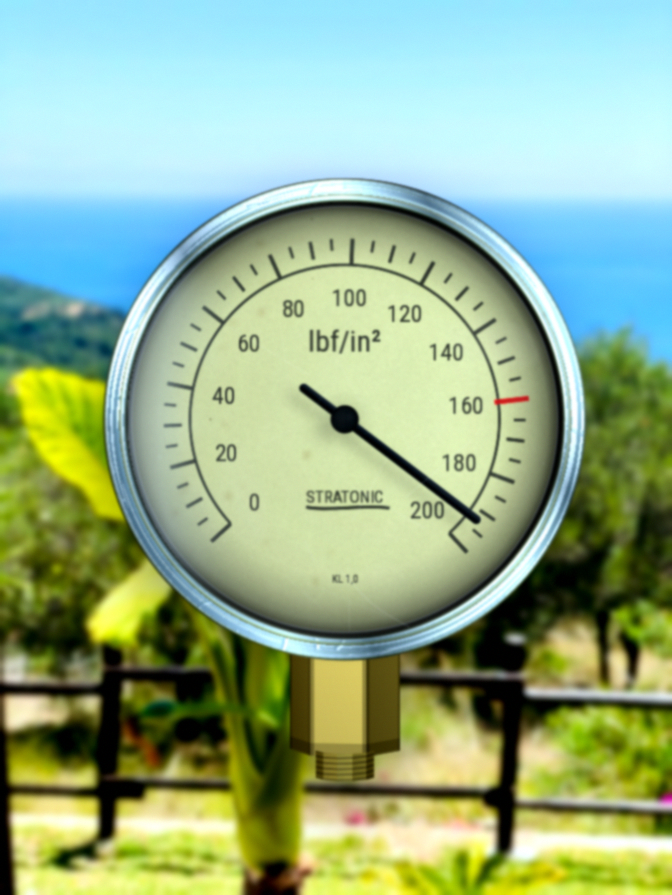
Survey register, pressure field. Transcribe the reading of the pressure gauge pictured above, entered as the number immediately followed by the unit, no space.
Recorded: 192.5psi
